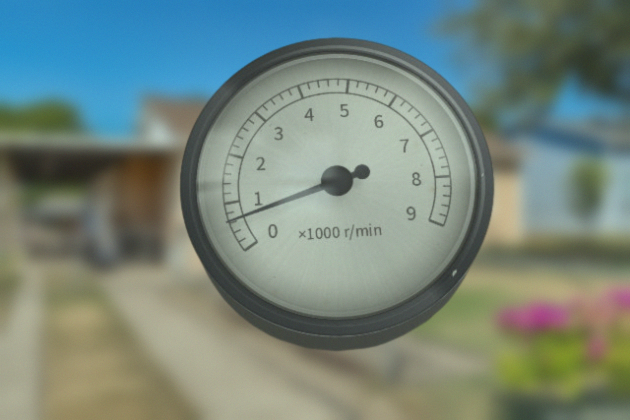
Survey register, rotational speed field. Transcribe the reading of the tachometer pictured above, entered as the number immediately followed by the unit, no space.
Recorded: 600rpm
